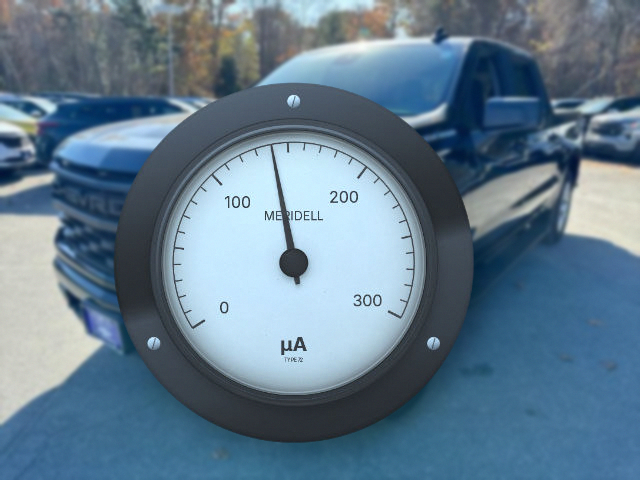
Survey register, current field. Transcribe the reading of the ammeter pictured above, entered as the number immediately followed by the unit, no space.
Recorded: 140µA
